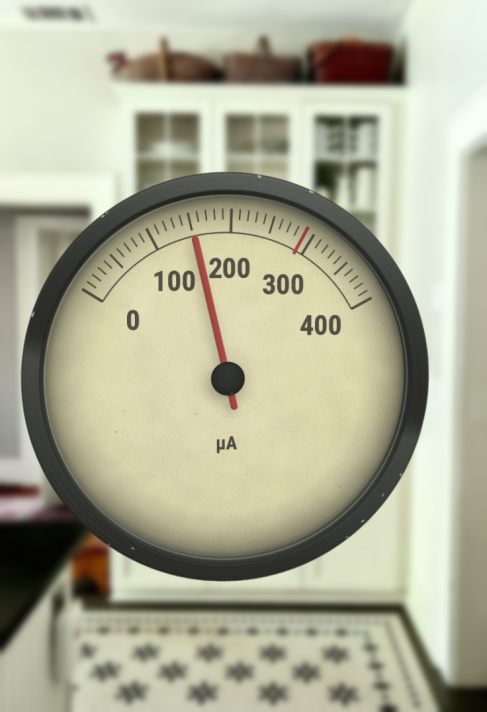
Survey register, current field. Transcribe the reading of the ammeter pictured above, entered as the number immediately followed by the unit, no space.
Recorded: 150µA
